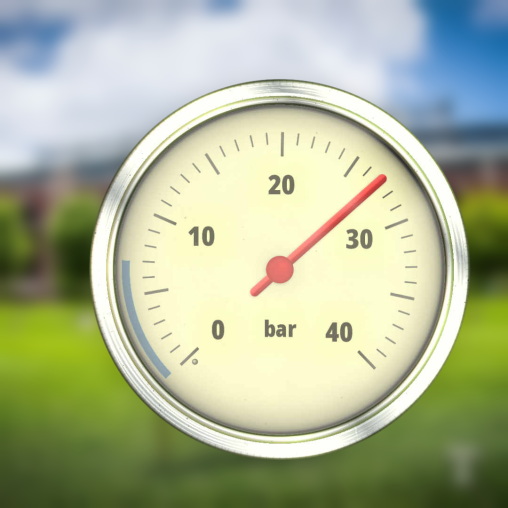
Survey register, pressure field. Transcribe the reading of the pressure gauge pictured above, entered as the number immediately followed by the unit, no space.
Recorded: 27bar
